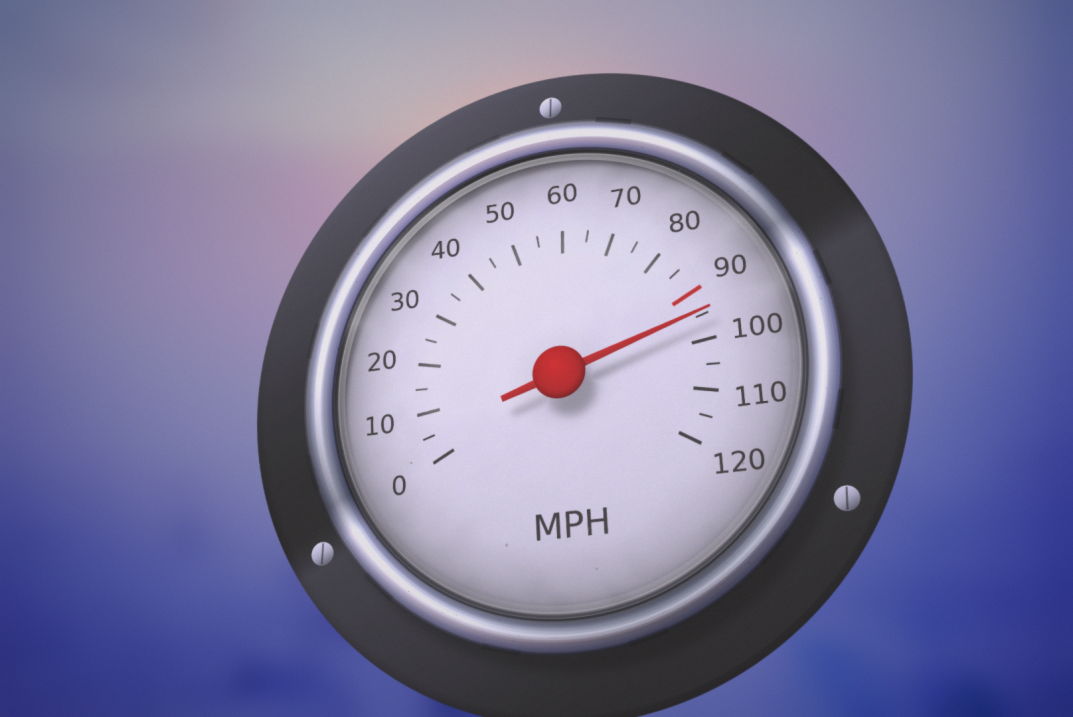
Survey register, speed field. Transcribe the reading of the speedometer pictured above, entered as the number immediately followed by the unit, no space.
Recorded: 95mph
